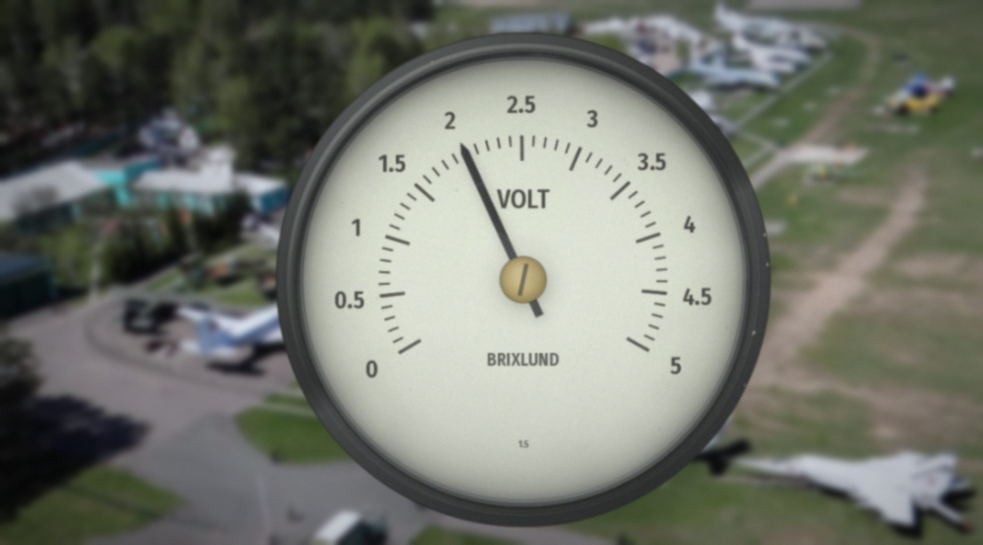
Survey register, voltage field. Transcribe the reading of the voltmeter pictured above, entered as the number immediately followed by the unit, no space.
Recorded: 2V
